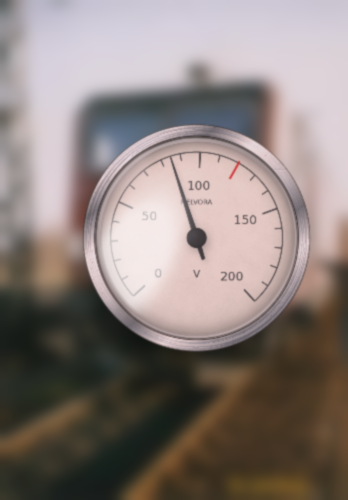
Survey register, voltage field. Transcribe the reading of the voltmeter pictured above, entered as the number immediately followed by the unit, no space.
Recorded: 85V
